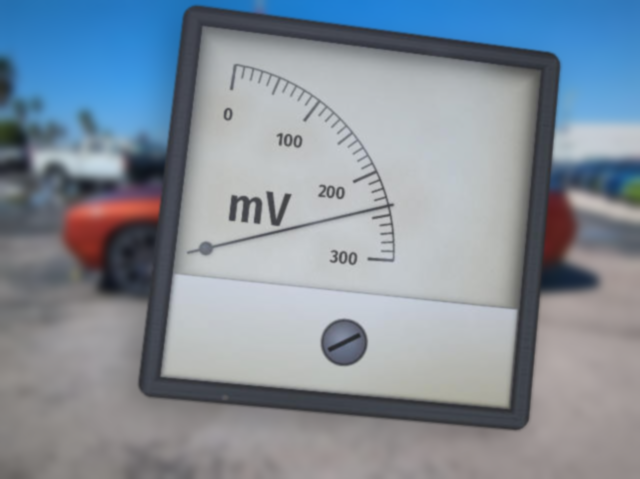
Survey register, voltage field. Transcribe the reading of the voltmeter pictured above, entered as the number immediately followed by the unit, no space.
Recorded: 240mV
